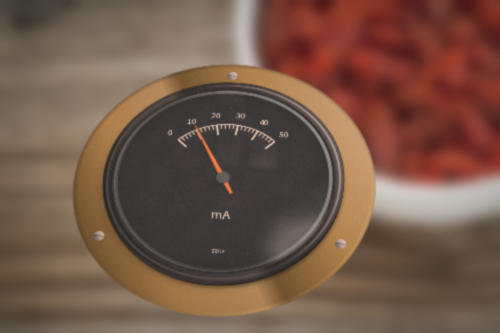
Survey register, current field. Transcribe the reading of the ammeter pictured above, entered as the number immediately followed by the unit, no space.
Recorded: 10mA
